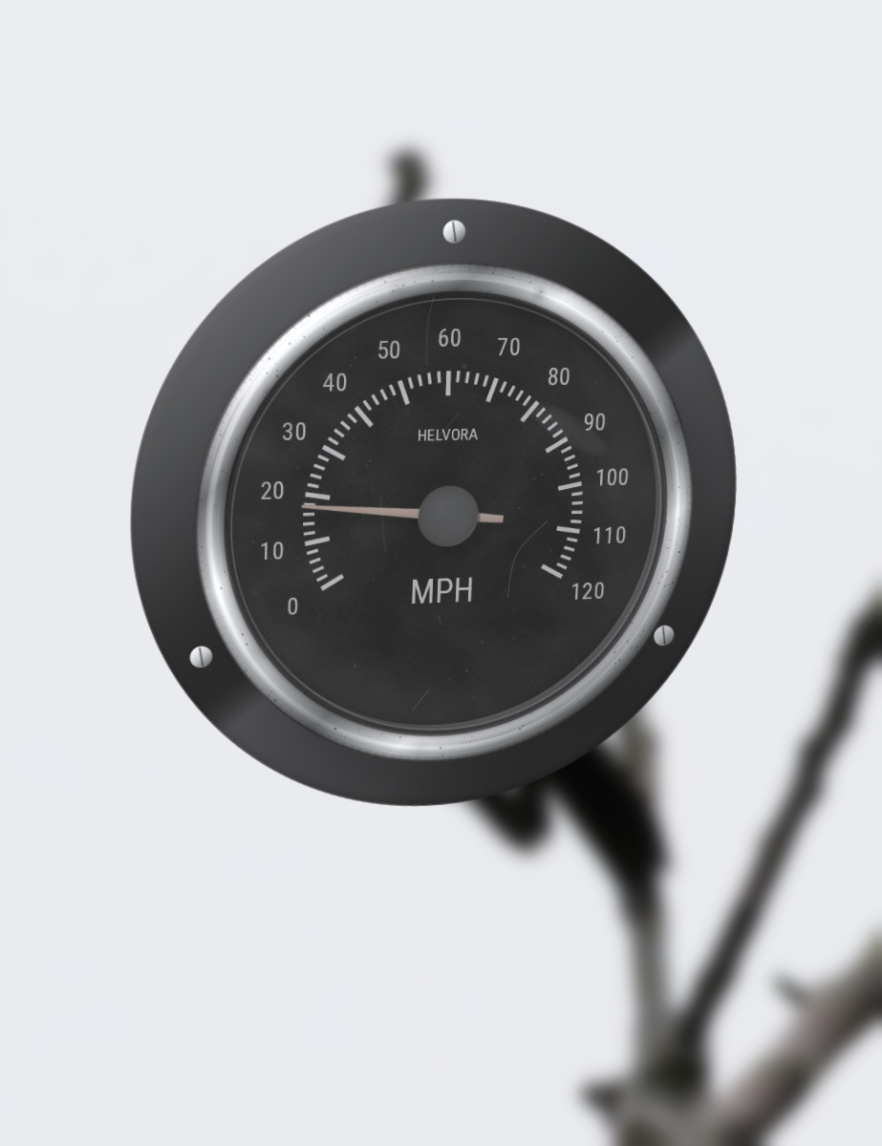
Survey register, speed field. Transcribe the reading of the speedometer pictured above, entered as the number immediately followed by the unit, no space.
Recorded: 18mph
